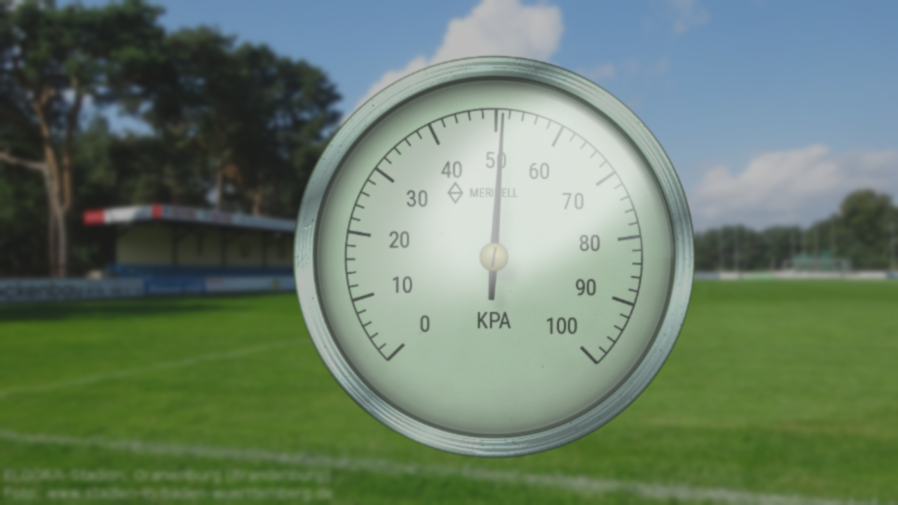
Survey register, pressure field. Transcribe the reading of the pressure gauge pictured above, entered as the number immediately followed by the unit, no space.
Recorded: 51kPa
